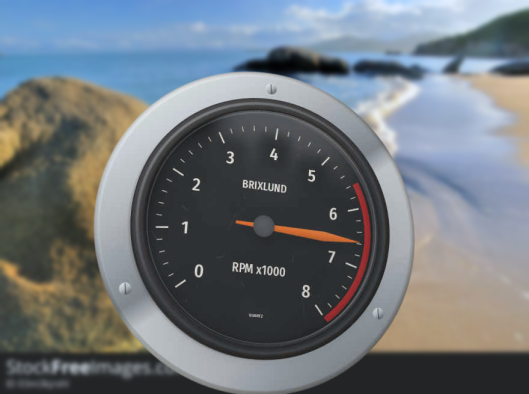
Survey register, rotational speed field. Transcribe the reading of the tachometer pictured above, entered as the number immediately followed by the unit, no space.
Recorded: 6600rpm
